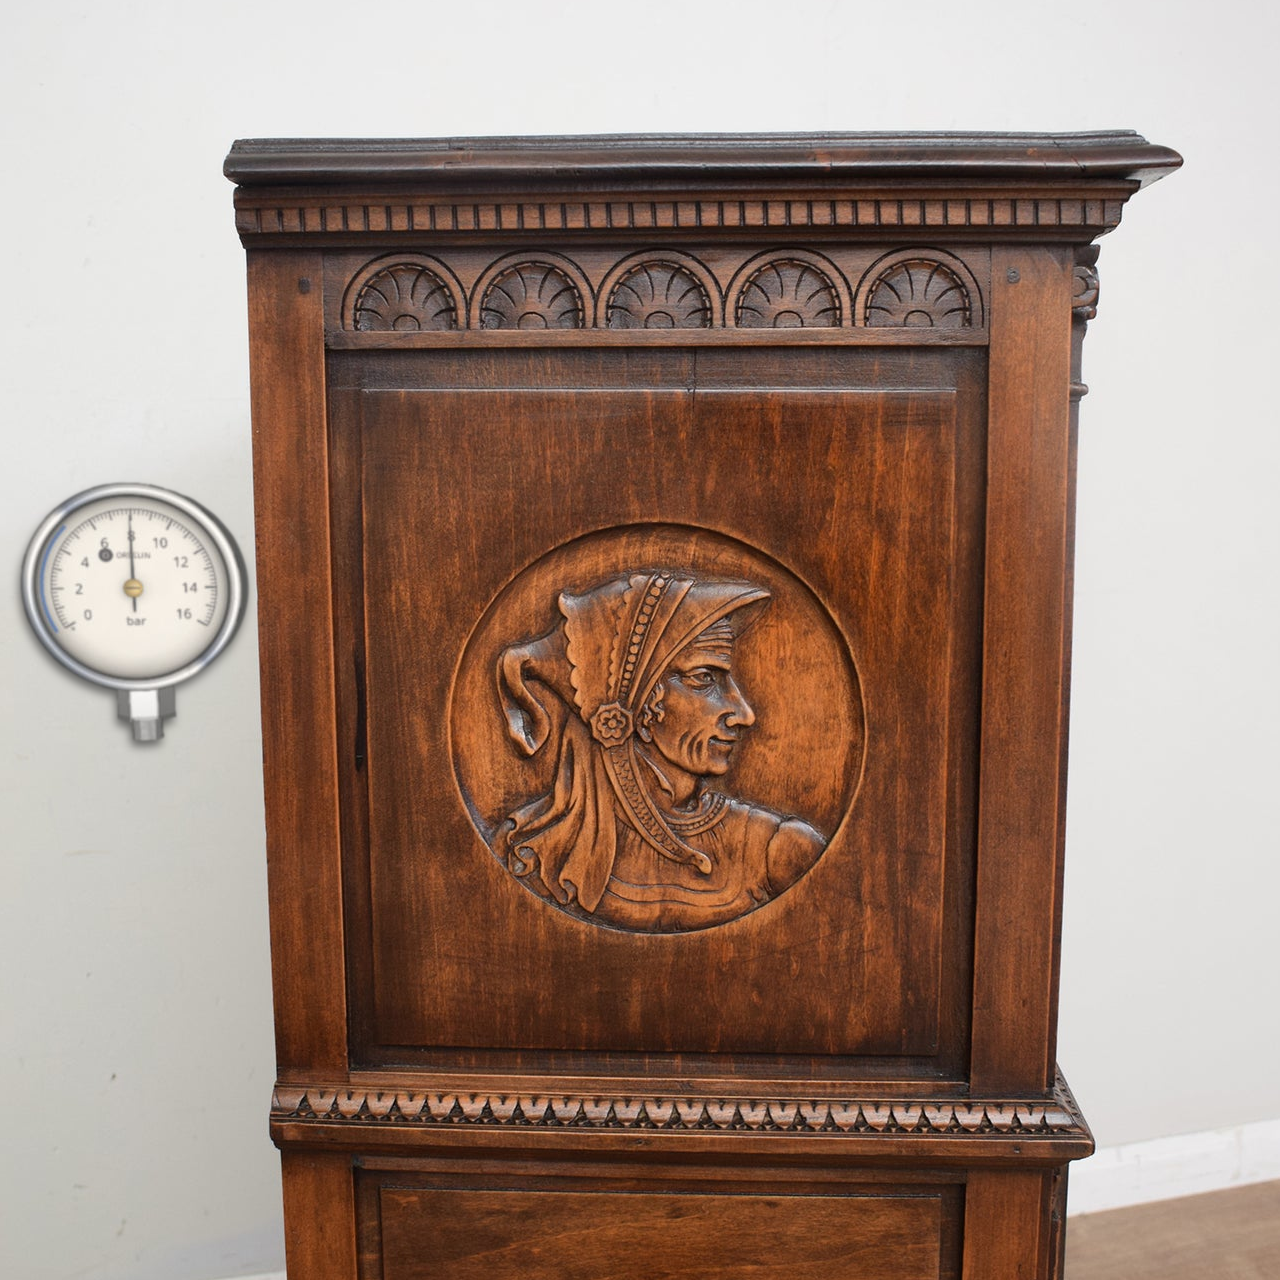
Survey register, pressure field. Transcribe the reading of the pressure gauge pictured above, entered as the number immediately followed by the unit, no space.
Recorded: 8bar
